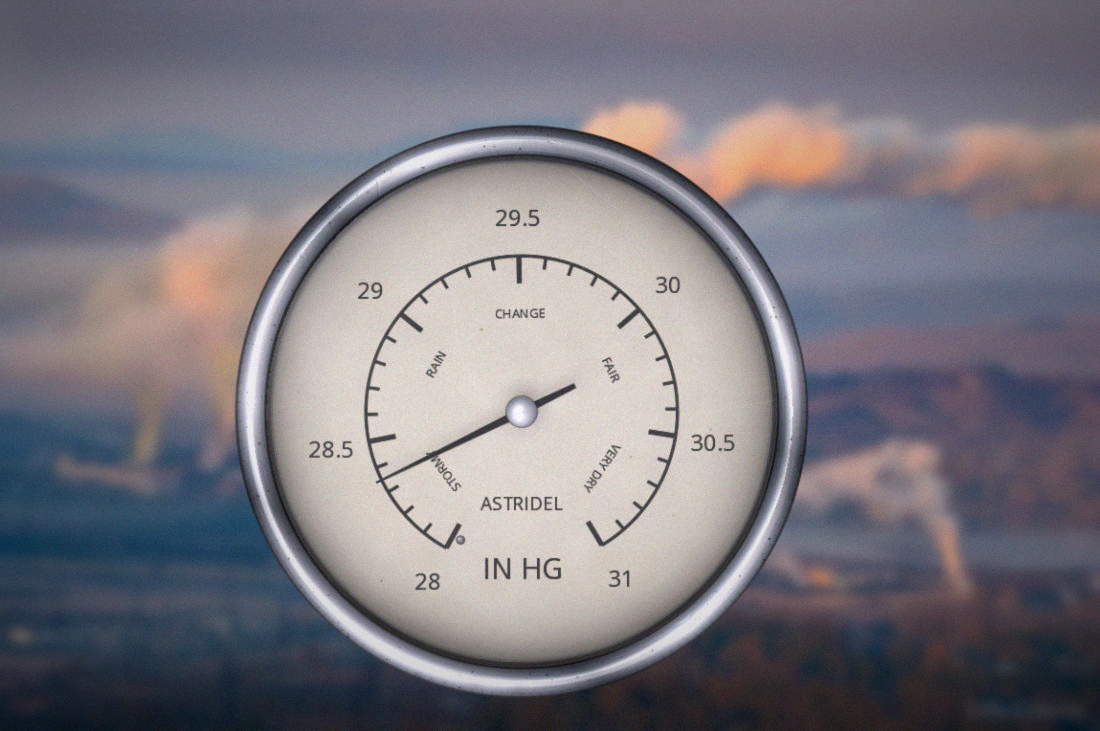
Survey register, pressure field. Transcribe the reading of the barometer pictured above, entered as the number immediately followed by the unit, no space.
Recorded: 28.35inHg
